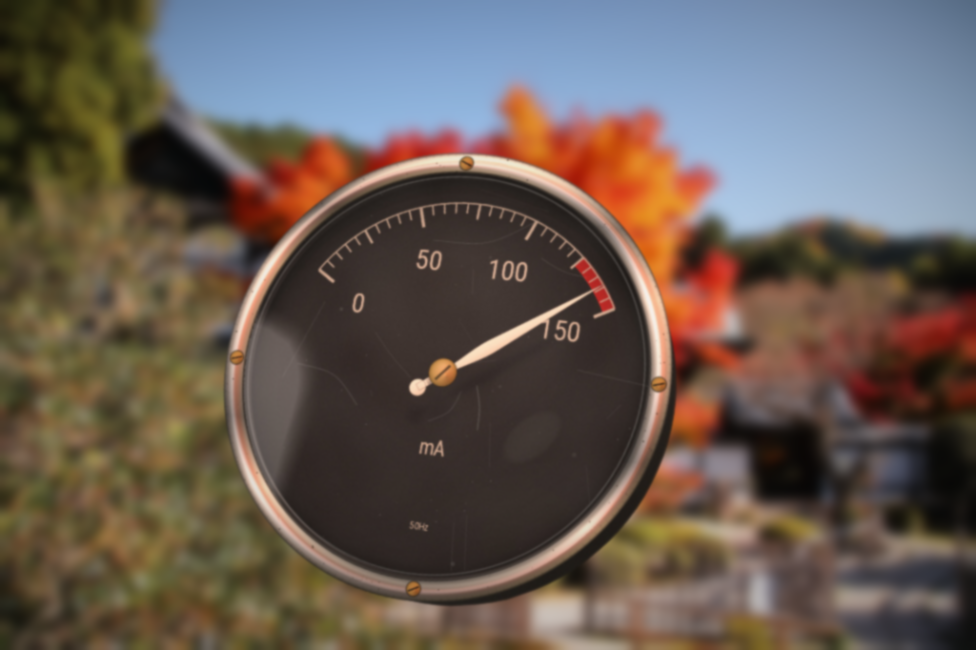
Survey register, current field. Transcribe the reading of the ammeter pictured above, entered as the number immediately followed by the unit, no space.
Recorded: 140mA
